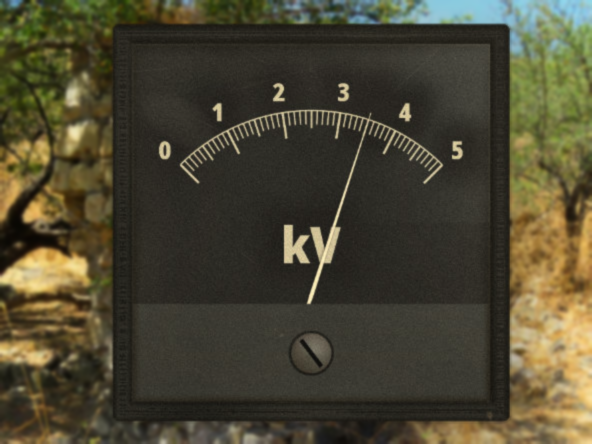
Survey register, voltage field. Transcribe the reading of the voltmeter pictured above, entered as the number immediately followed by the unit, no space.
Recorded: 3.5kV
